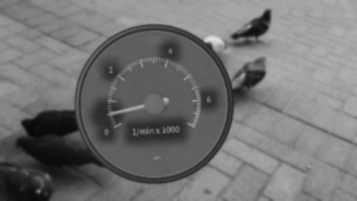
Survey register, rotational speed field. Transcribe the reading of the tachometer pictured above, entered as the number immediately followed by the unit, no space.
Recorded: 500rpm
